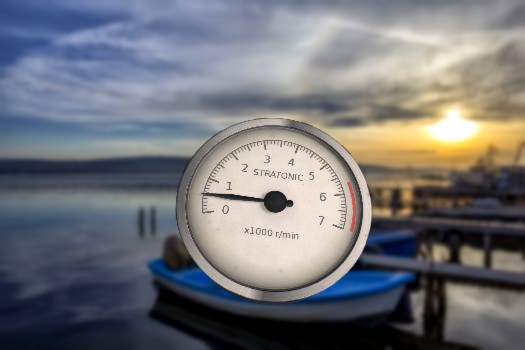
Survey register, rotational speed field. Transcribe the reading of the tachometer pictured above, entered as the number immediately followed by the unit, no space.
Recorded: 500rpm
